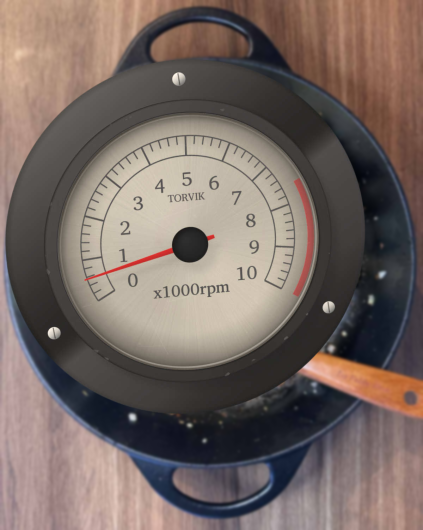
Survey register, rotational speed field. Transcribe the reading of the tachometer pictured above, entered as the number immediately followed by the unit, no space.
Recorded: 600rpm
